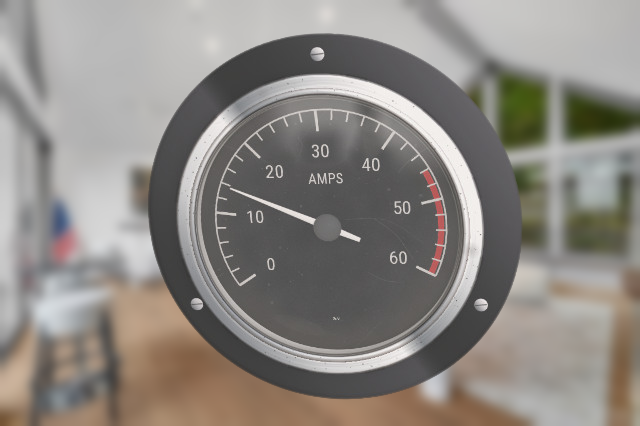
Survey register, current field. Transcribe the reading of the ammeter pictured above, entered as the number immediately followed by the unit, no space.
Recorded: 14A
